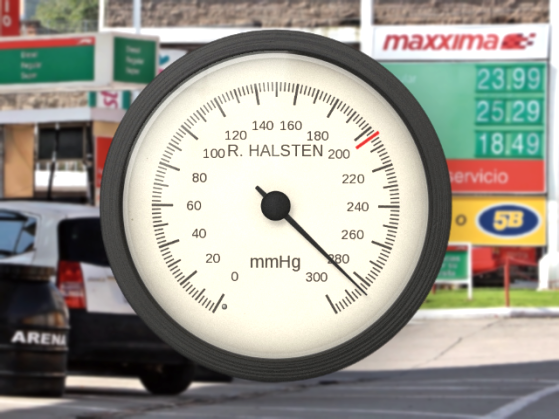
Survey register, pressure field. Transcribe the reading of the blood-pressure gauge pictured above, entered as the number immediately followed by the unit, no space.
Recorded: 284mmHg
